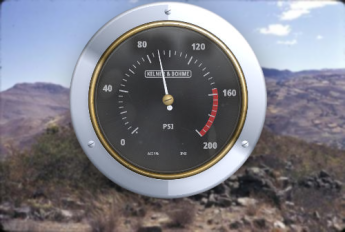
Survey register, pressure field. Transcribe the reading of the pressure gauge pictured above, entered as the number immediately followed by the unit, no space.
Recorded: 90psi
